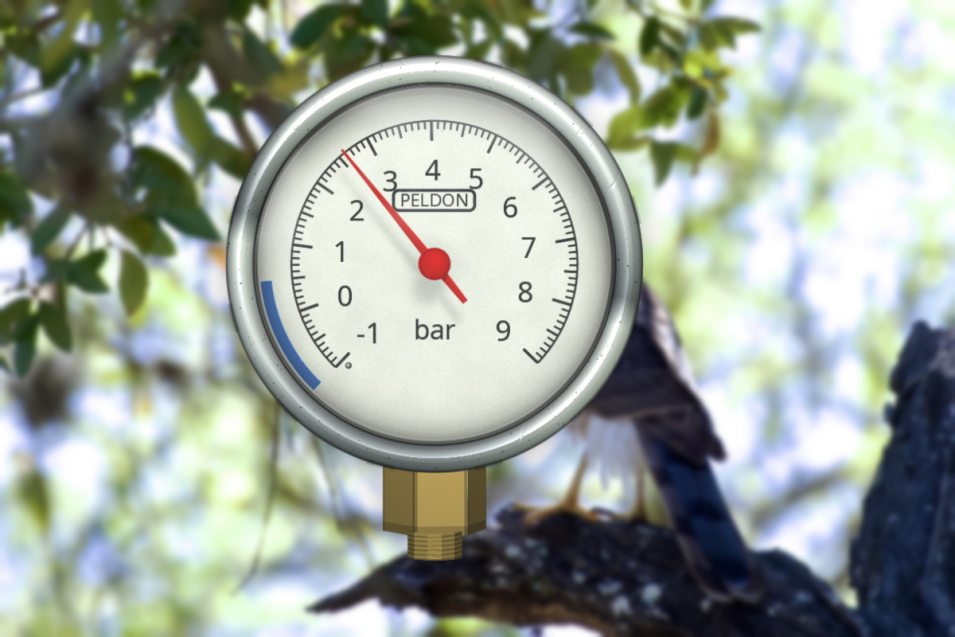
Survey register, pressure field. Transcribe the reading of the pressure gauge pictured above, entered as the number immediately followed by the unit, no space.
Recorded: 2.6bar
